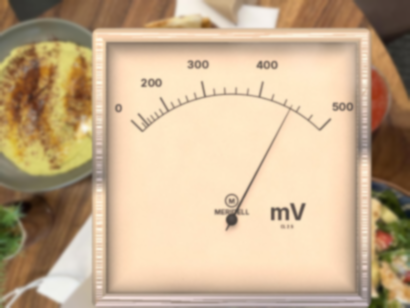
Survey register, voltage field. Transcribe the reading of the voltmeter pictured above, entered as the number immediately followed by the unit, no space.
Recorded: 450mV
